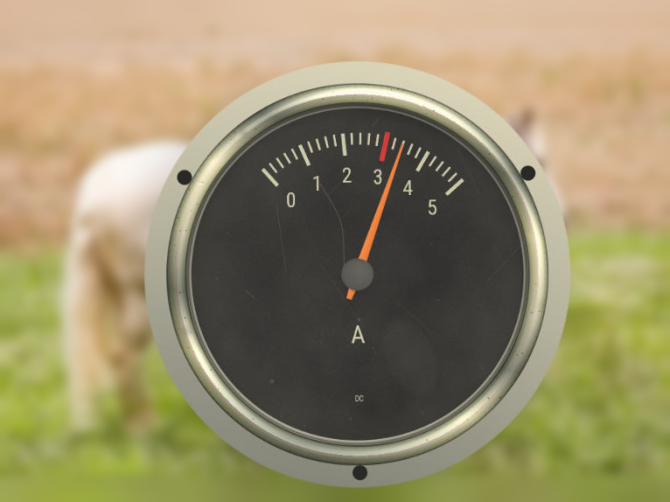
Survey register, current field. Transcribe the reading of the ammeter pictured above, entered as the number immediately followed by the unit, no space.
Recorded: 3.4A
